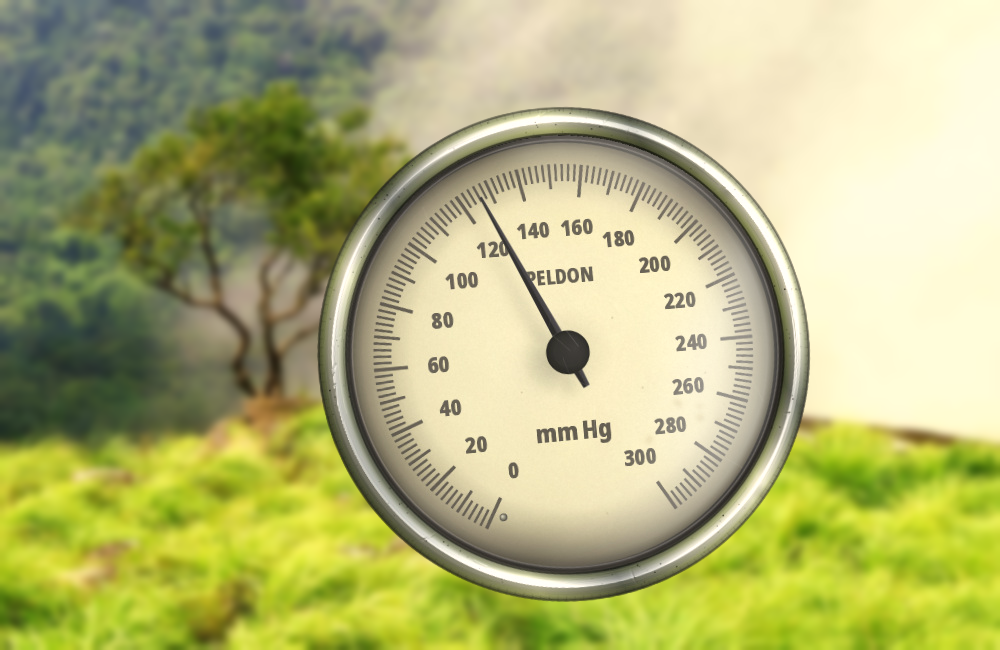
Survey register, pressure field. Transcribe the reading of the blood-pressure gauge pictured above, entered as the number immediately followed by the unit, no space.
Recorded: 126mmHg
